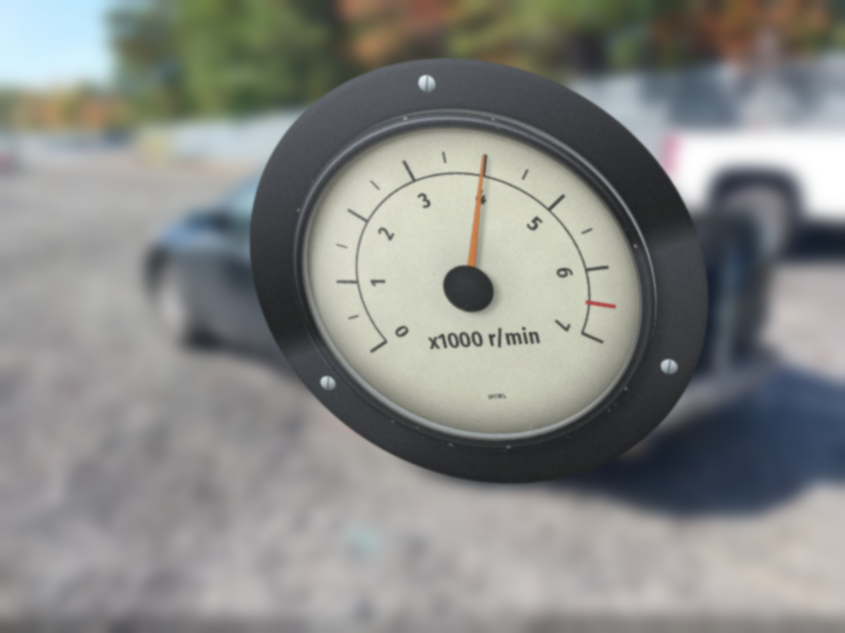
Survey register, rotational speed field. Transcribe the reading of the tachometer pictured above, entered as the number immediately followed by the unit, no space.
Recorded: 4000rpm
